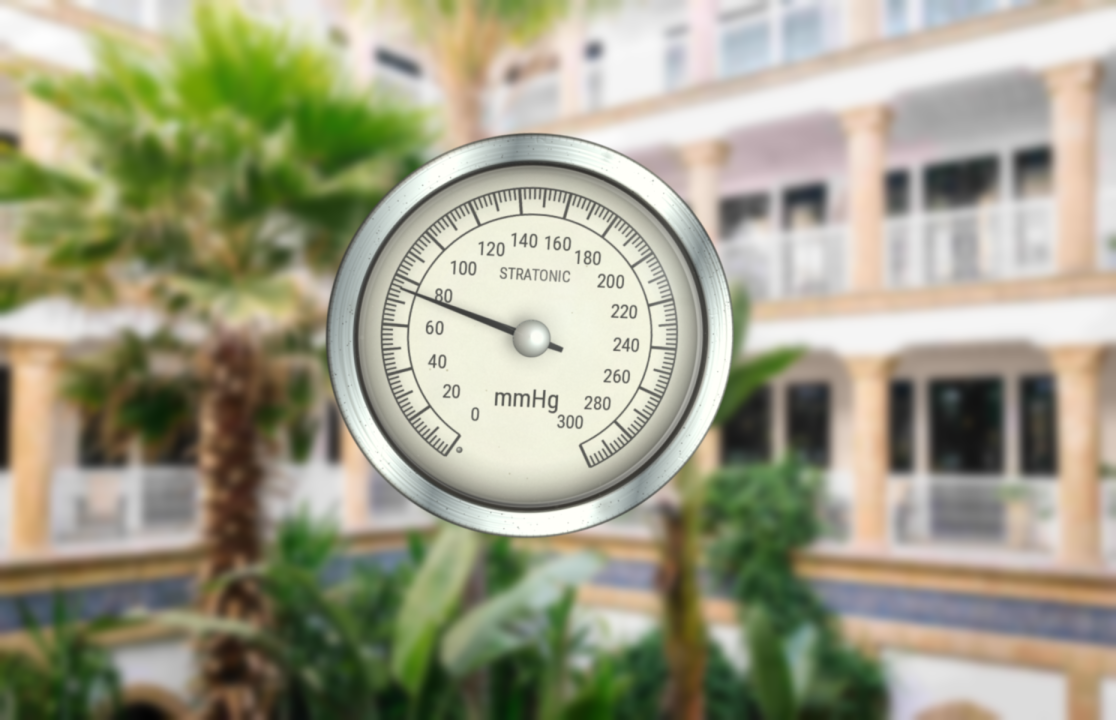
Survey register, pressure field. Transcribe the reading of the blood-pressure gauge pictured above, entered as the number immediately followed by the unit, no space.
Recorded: 76mmHg
